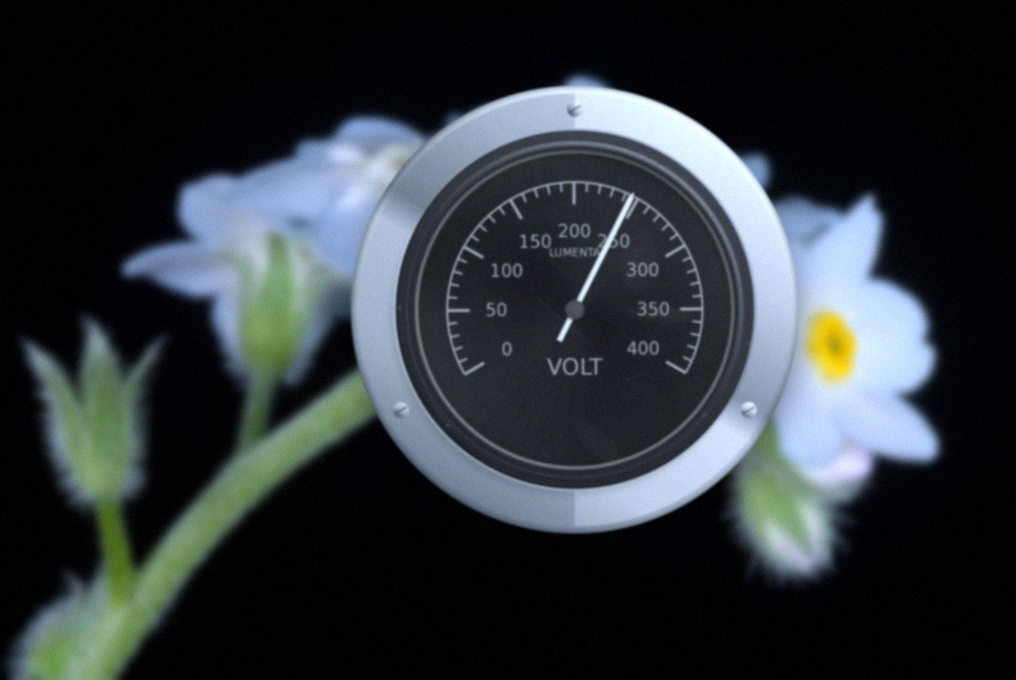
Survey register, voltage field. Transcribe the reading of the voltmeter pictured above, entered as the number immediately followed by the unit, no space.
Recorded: 245V
